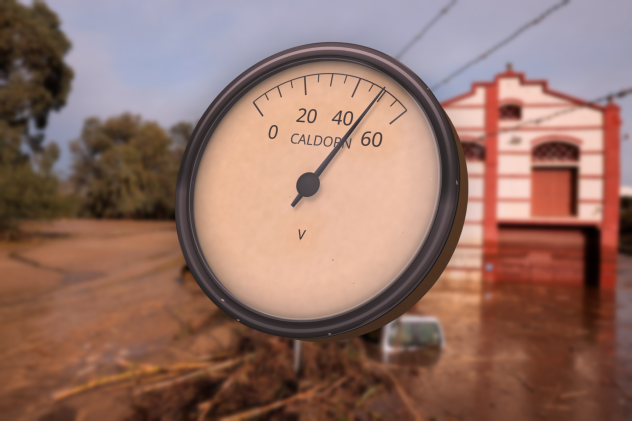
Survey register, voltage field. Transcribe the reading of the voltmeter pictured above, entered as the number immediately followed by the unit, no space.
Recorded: 50V
